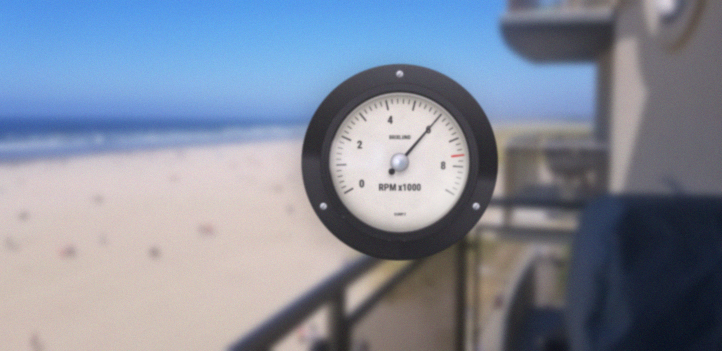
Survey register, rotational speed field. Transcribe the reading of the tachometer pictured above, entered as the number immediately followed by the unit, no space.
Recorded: 6000rpm
